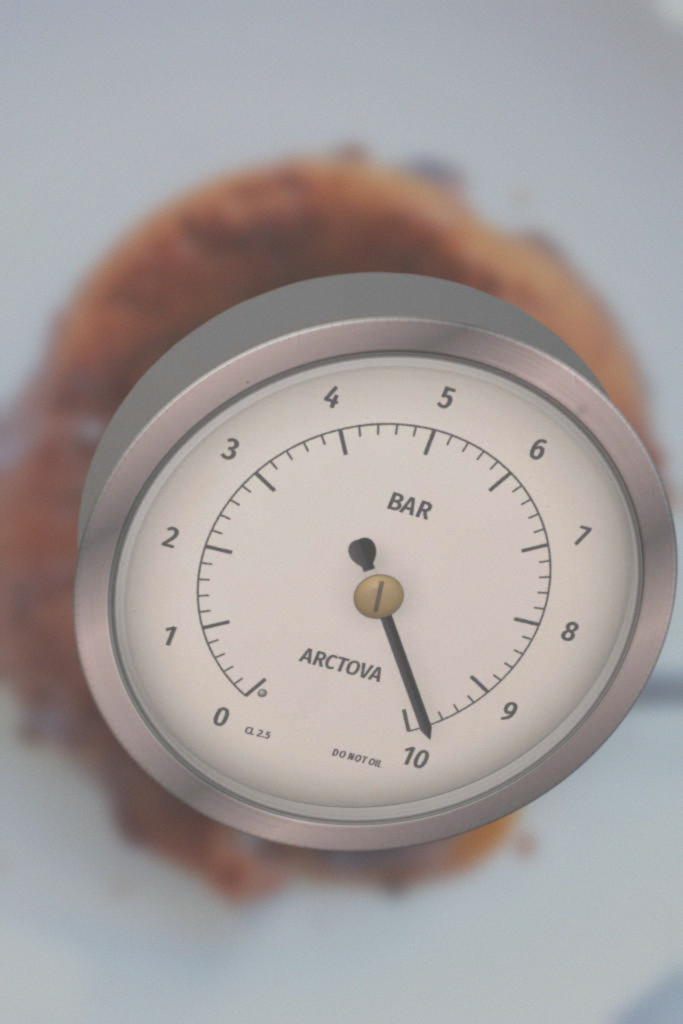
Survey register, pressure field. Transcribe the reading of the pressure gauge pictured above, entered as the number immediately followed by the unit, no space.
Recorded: 9.8bar
